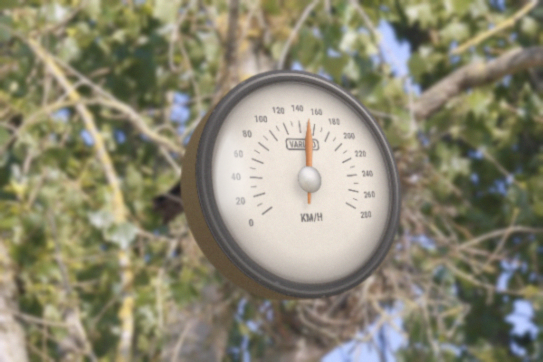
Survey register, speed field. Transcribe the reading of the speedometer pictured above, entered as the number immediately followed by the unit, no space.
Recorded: 150km/h
